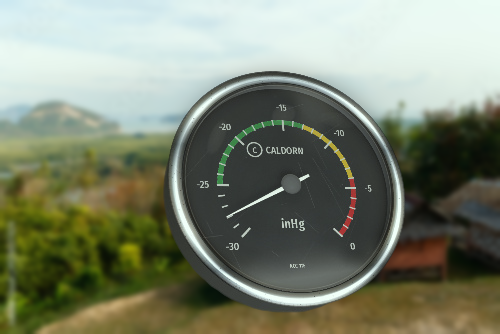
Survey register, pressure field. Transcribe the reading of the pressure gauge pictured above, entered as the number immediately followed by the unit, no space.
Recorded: -28inHg
